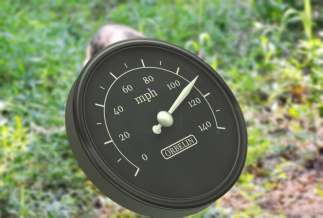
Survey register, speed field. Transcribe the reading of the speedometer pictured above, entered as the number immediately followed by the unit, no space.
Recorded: 110mph
